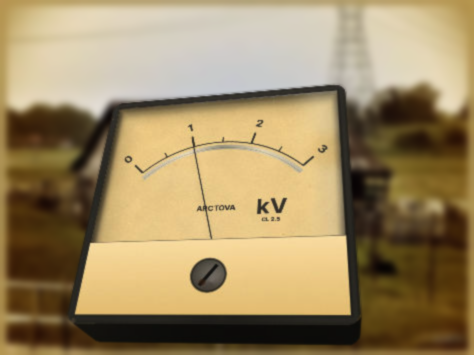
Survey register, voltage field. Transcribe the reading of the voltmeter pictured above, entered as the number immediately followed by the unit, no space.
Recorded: 1kV
